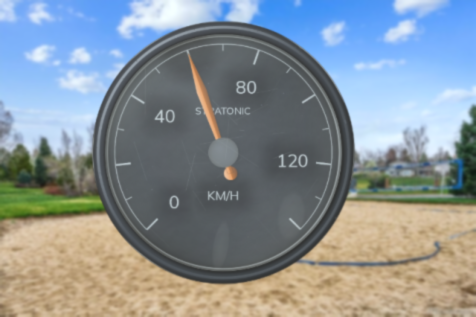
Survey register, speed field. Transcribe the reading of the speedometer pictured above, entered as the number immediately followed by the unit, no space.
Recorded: 60km/h
